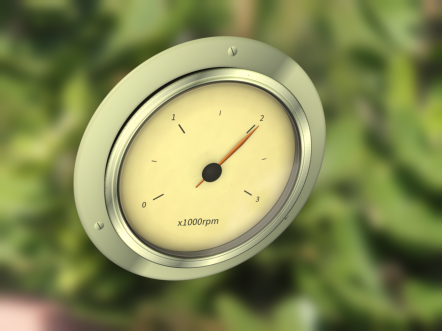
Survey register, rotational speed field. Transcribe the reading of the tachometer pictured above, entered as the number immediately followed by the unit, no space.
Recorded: 2000rpm
